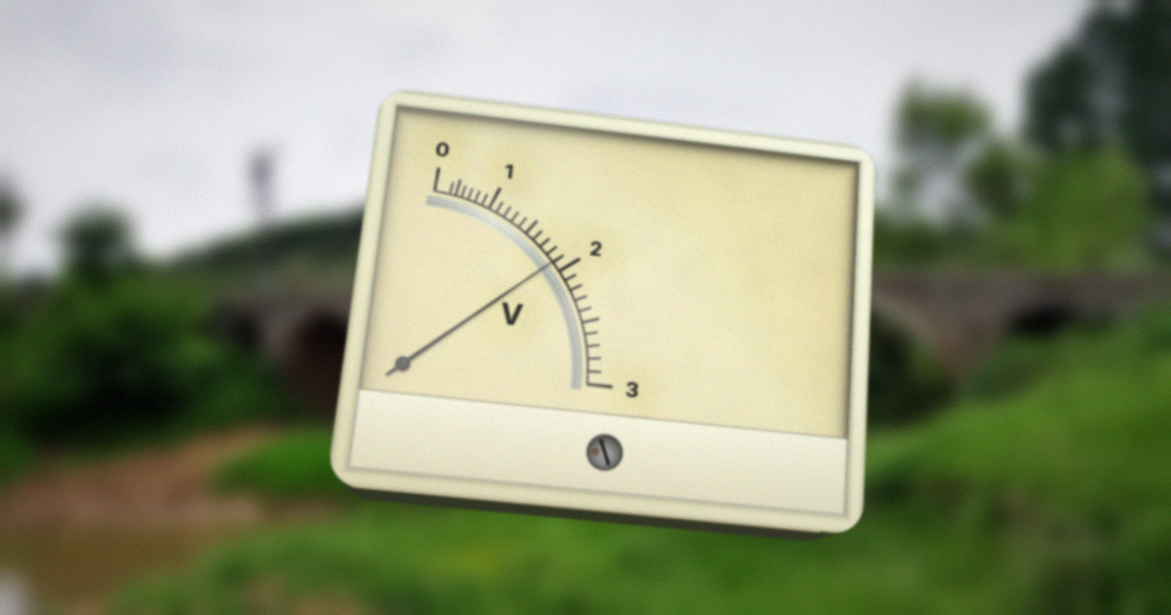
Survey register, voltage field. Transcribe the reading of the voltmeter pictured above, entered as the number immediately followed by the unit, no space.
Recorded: 1.9V
